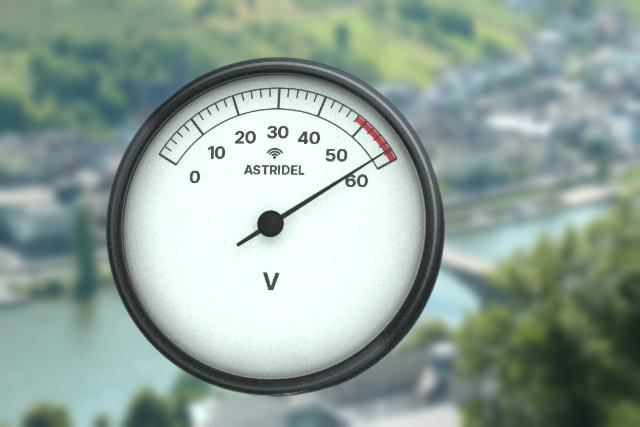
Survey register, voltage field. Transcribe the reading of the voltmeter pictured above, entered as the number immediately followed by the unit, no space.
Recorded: 58V
